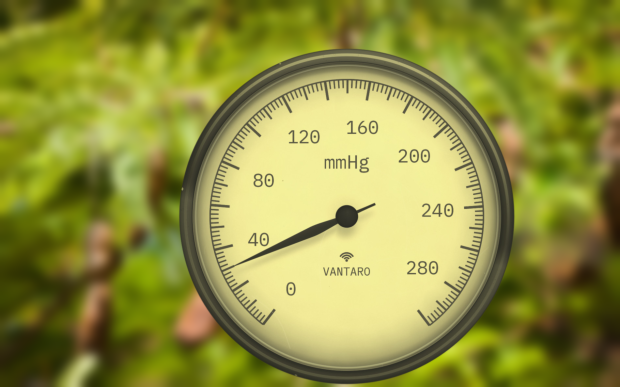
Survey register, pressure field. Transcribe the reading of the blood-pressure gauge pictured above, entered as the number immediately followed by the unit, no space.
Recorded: 30mmHg
